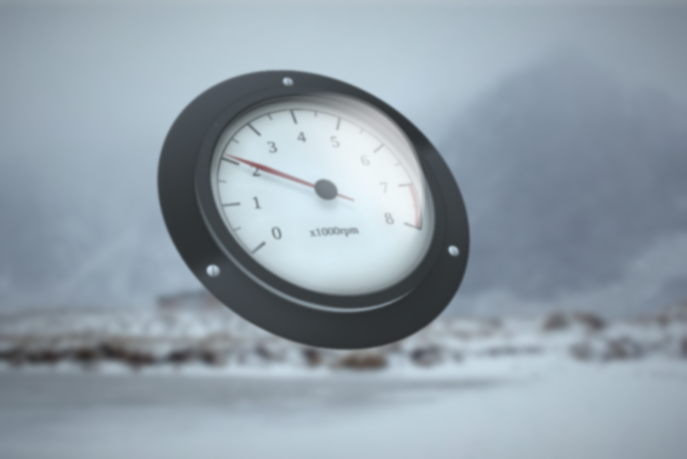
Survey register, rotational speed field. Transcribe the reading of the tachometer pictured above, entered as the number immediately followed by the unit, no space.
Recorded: 2000rpm
